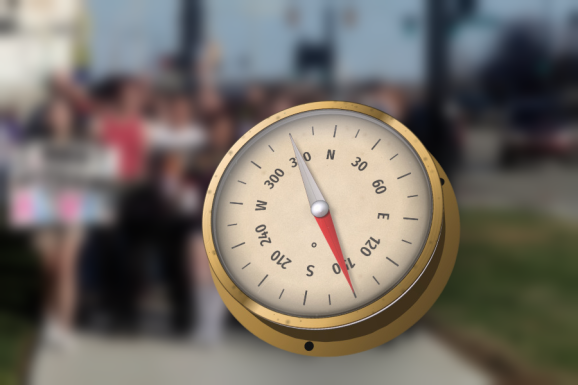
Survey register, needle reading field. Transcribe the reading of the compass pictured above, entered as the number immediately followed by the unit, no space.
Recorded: 150°
